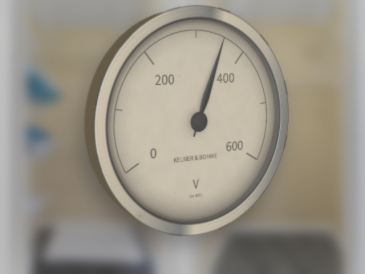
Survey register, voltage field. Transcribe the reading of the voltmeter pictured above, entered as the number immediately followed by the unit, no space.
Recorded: 350V
